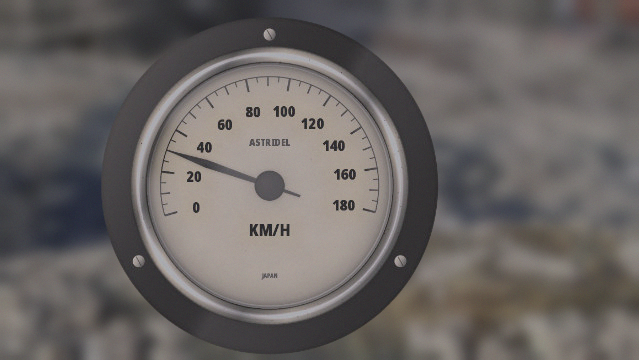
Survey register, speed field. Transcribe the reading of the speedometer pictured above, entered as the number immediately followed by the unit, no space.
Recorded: 30km/h
